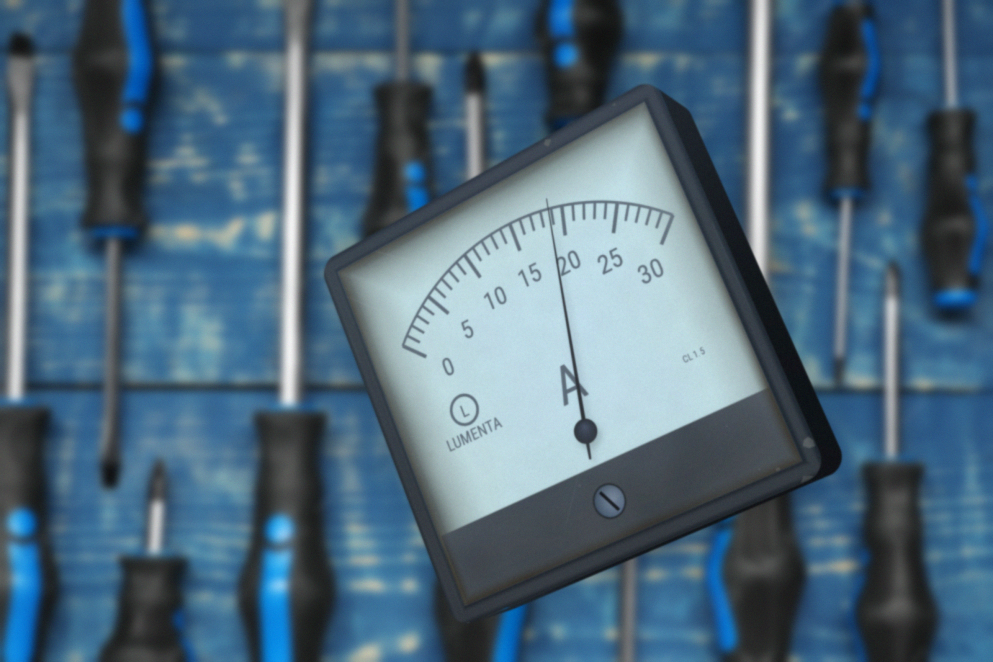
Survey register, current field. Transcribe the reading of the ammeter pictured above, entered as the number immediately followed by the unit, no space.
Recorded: 19A
